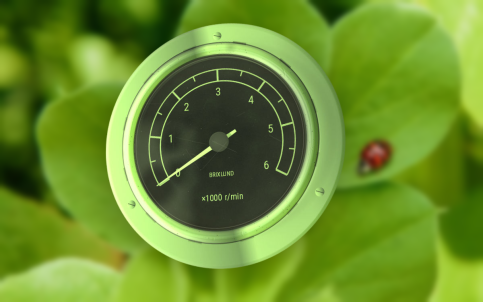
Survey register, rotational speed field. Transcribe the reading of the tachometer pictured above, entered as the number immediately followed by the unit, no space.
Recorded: 0rpm
